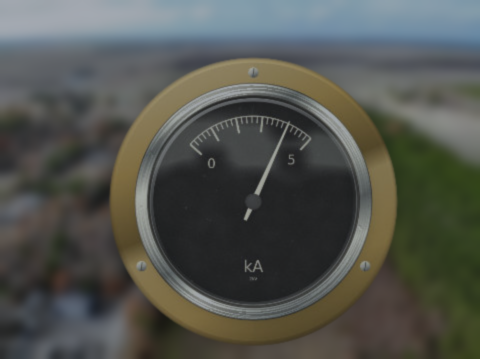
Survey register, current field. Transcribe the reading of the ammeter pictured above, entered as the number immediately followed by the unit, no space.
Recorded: 4kA
